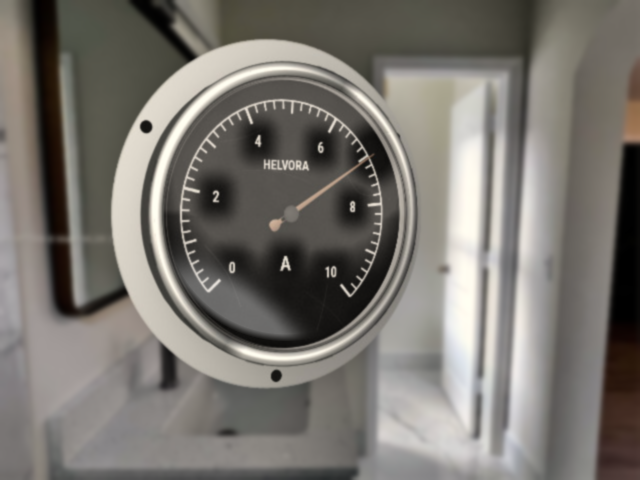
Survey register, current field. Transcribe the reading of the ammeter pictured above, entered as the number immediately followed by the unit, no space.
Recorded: 7A
